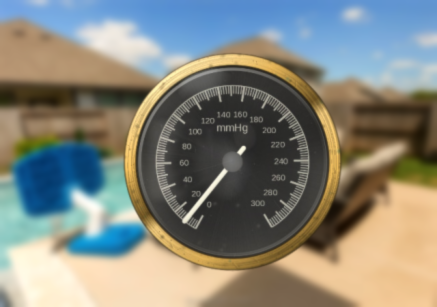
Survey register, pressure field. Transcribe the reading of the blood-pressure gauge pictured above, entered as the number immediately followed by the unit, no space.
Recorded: 10mmHg
